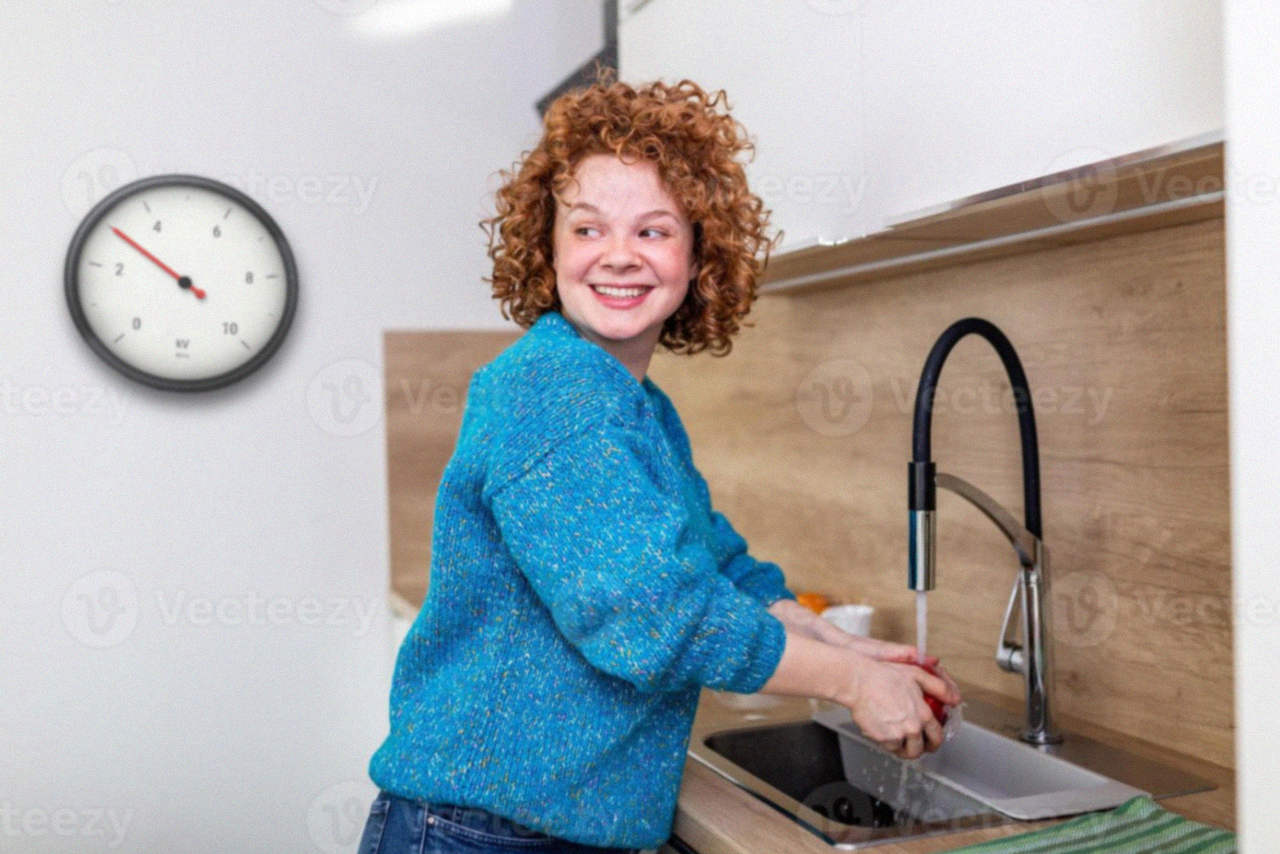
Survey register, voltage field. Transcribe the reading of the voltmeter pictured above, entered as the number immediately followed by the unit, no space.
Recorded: 3kV
